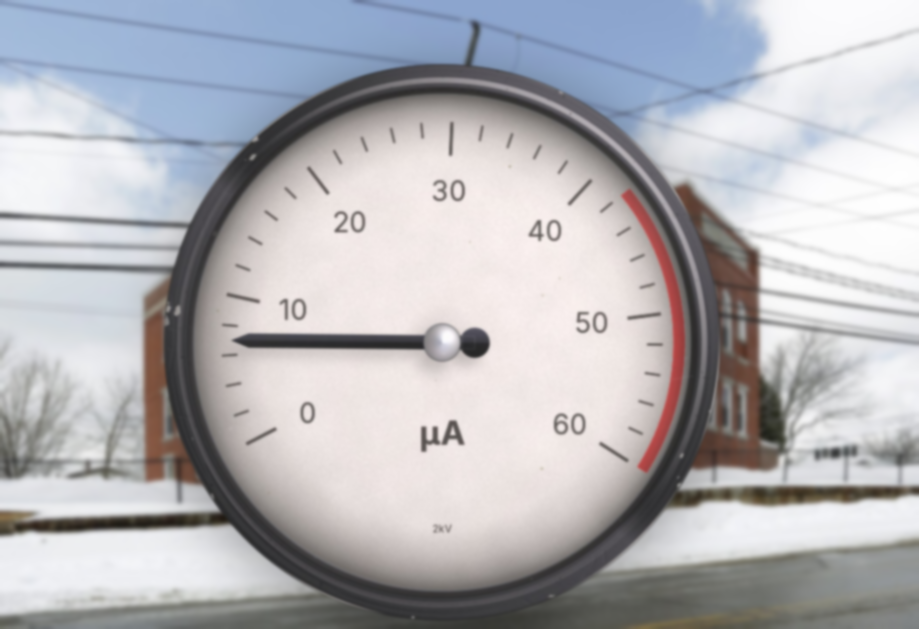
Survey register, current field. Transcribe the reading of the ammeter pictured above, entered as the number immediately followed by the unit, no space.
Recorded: 7µA
